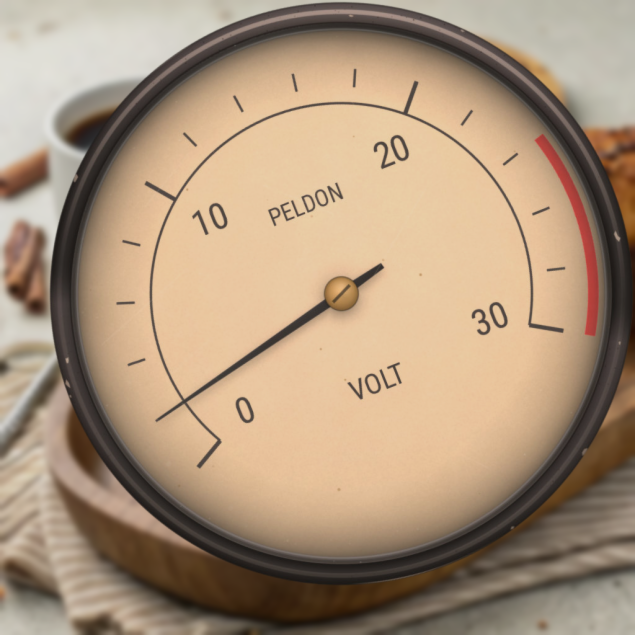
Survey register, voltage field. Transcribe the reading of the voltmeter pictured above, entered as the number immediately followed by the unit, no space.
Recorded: 2V
